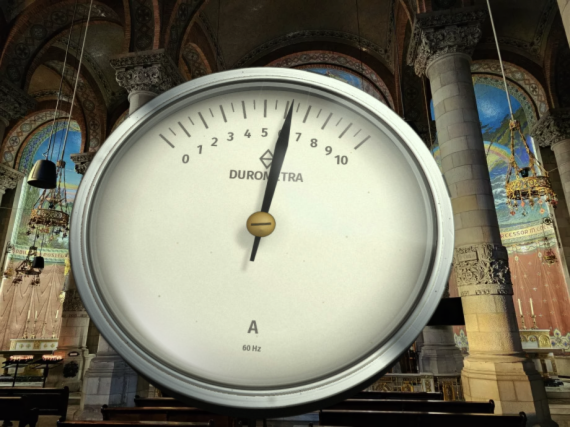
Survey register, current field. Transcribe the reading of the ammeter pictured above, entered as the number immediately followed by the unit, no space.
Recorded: 6.25A
